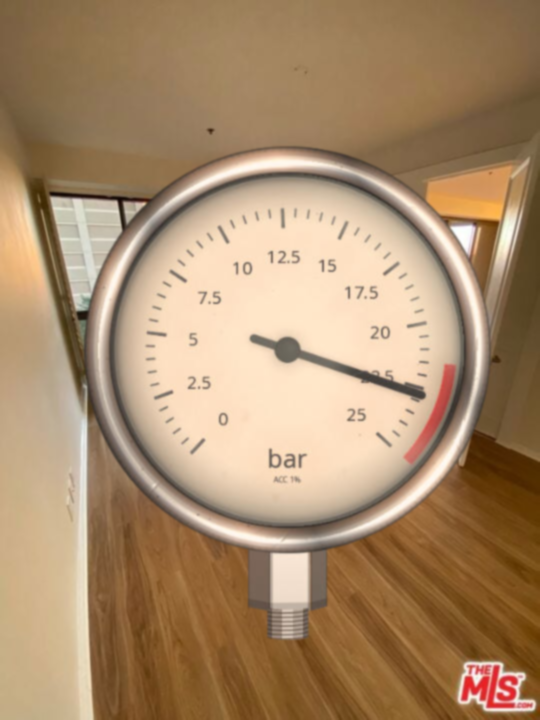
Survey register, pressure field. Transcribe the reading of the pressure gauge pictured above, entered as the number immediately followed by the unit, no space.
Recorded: 22.75bar
